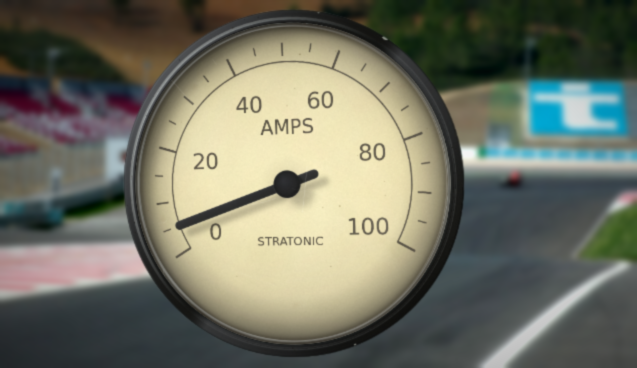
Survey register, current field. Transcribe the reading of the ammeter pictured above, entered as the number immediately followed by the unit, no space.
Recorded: 5A
